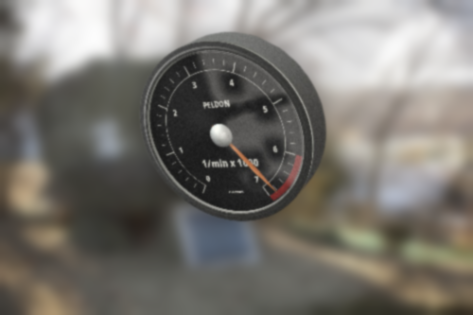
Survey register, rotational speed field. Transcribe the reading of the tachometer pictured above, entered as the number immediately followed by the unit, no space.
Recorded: 6800rpm
